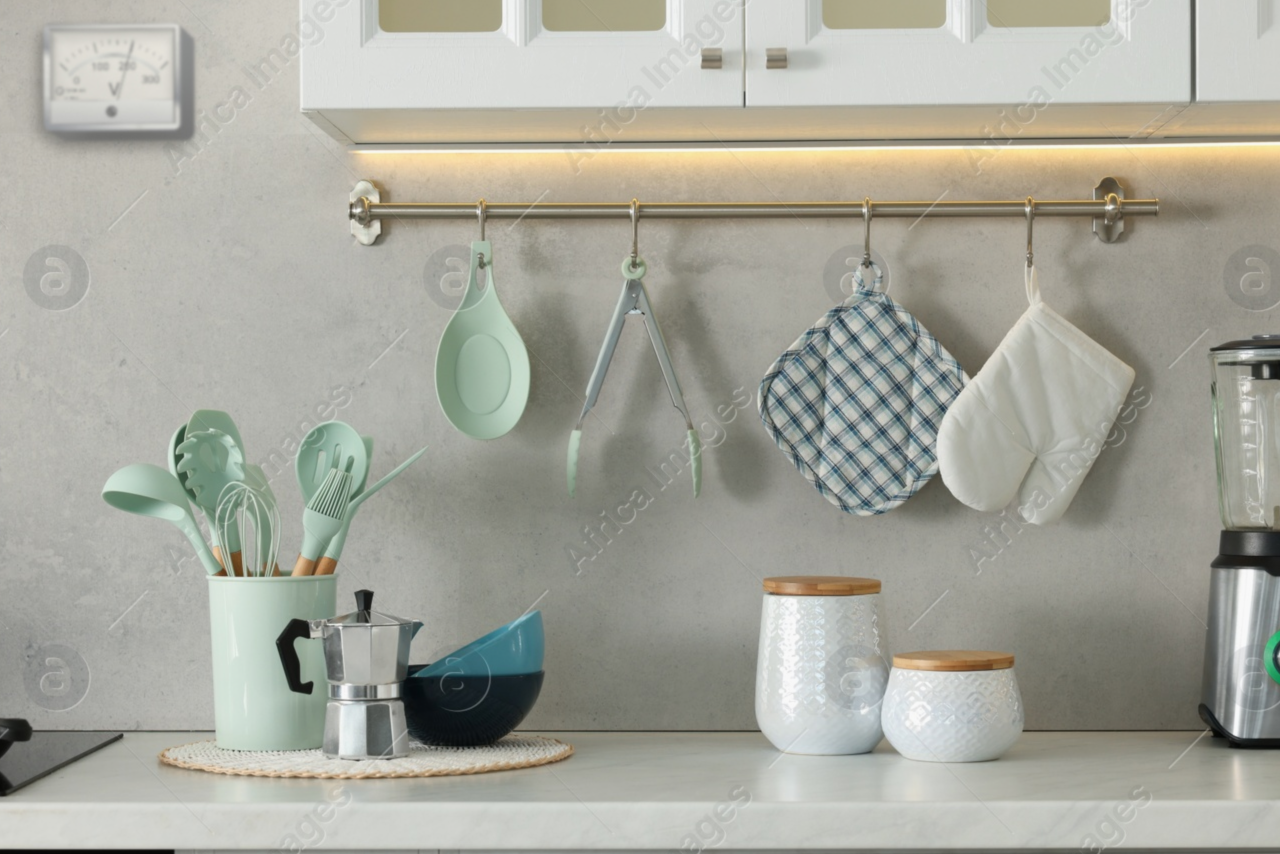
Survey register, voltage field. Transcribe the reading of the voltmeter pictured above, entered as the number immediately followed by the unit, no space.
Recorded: 200V
